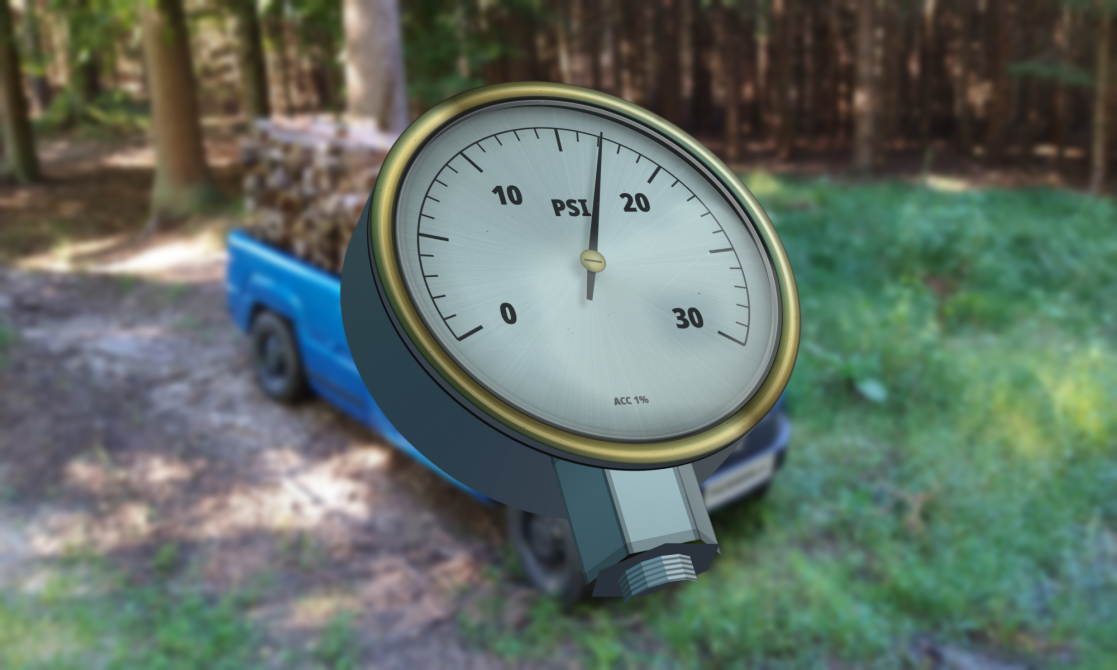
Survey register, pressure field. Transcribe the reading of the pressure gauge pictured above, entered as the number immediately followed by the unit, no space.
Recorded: 17psi
